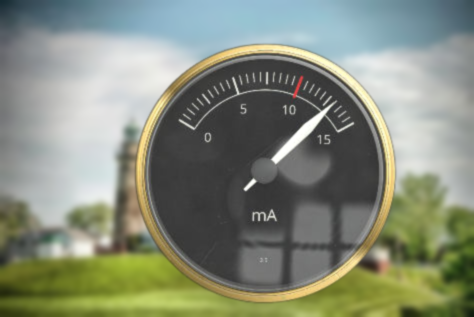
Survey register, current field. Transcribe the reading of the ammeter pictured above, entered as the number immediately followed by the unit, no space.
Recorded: 13mA
